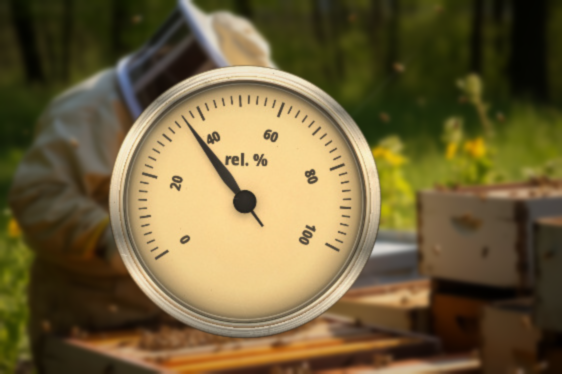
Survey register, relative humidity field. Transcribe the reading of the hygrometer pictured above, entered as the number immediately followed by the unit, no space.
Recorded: 36%
